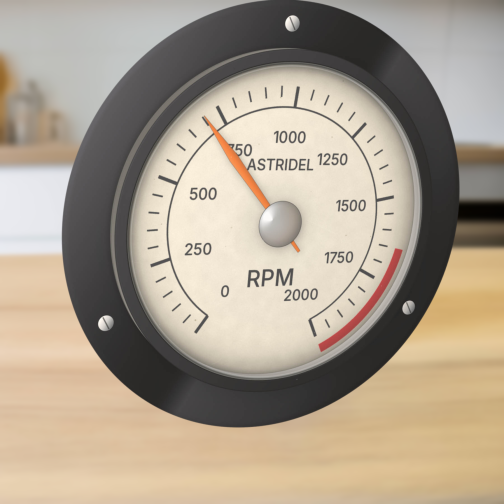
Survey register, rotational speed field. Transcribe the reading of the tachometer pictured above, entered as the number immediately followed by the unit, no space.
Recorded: 700rpm
